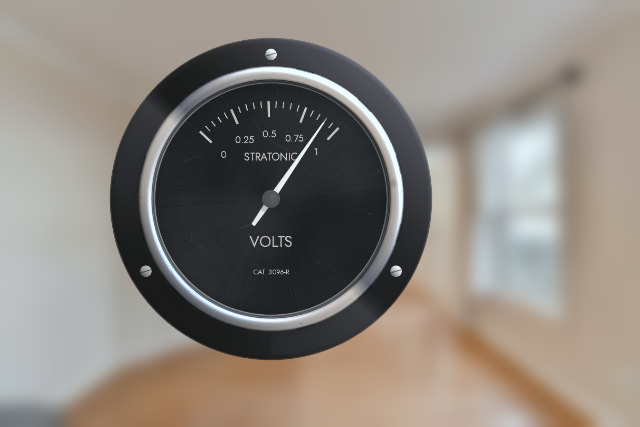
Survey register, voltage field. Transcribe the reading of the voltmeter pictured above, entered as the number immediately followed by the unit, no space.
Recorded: 0.9V
